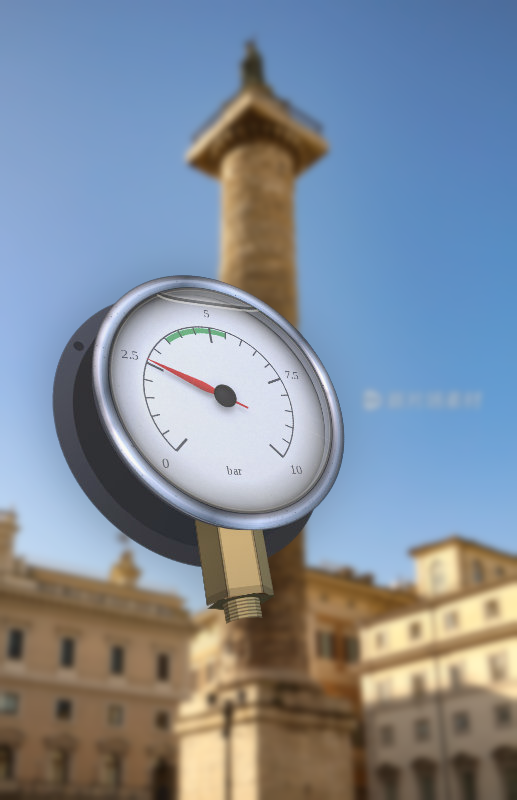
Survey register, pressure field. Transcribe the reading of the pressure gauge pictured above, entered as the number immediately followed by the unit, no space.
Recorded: 2.5bar
